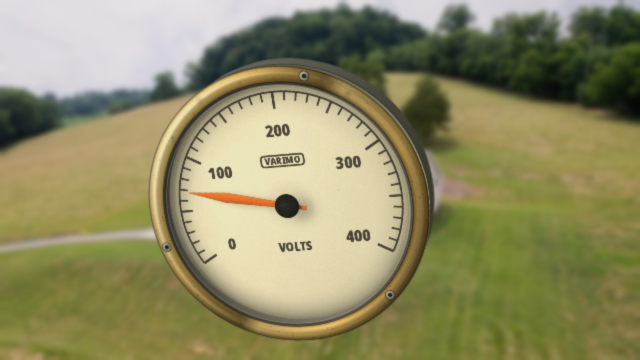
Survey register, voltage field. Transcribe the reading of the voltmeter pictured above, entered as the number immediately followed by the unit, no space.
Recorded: 70V
